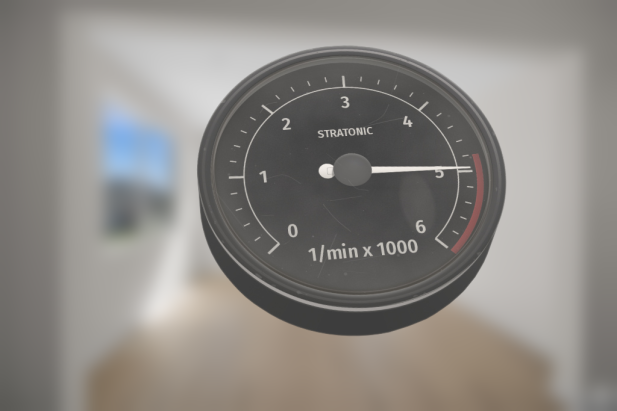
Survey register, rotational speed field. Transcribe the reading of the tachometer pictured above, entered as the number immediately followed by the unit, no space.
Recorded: 5000rpm
